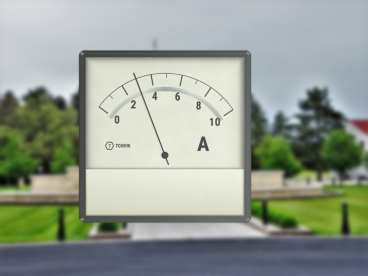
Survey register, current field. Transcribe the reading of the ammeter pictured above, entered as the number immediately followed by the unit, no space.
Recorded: 3A
